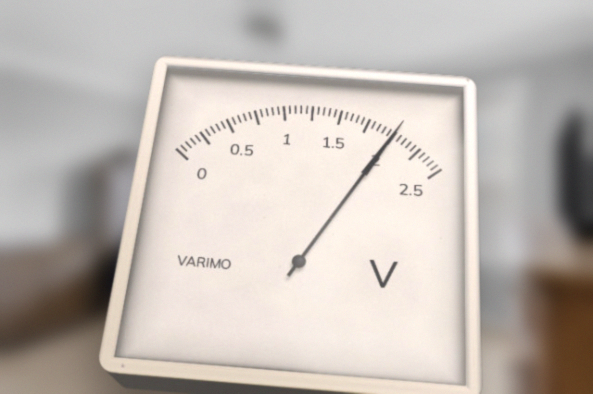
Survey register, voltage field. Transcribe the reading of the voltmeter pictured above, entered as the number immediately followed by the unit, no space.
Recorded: 2V
